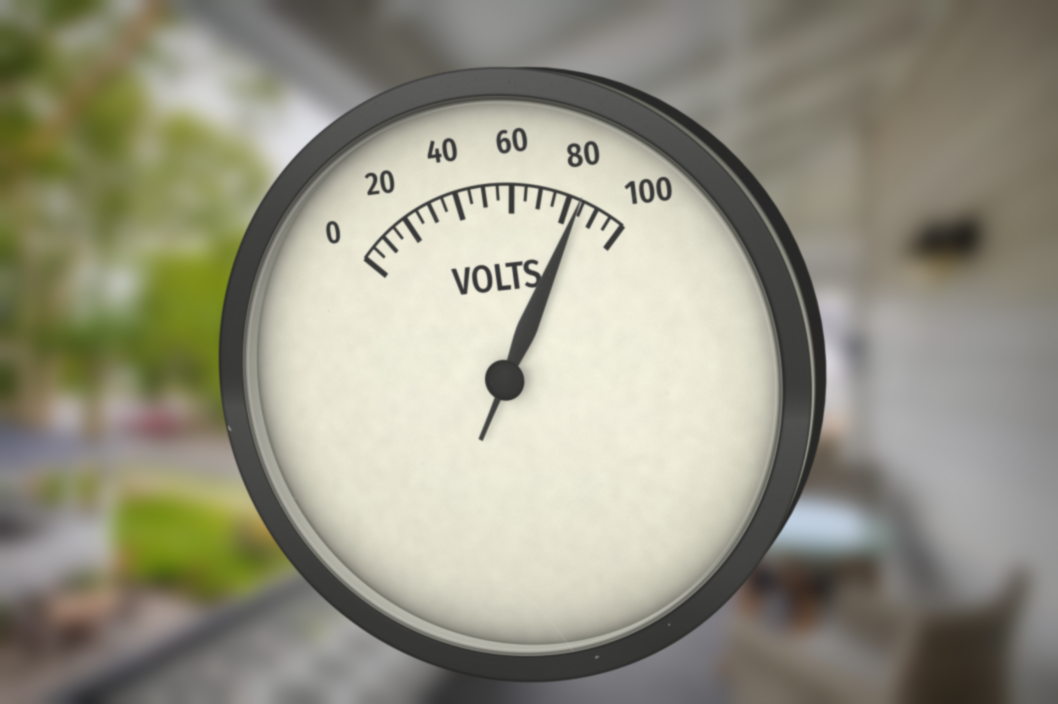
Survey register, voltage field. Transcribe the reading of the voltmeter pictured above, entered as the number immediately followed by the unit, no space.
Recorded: 85V
